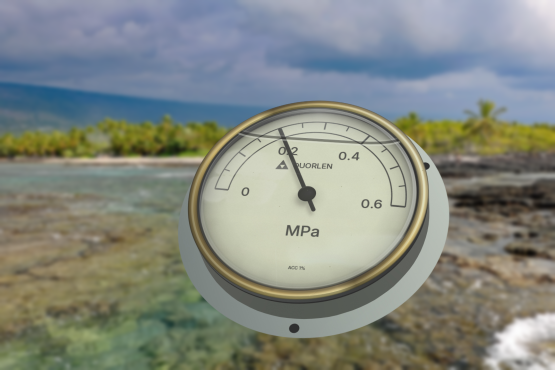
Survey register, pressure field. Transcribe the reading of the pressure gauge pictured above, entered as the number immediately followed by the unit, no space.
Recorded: 0.2MPa
